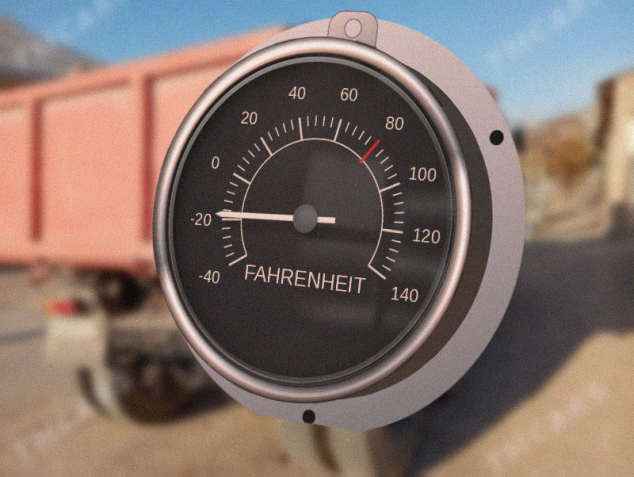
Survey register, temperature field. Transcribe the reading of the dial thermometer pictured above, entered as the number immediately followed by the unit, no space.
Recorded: -18°F
